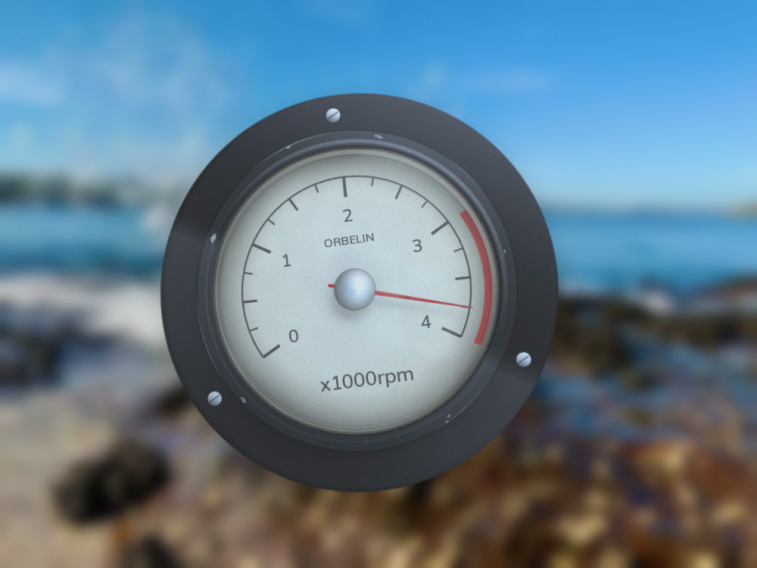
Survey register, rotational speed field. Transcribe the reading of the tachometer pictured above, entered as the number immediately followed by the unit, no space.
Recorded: 3750rpm
